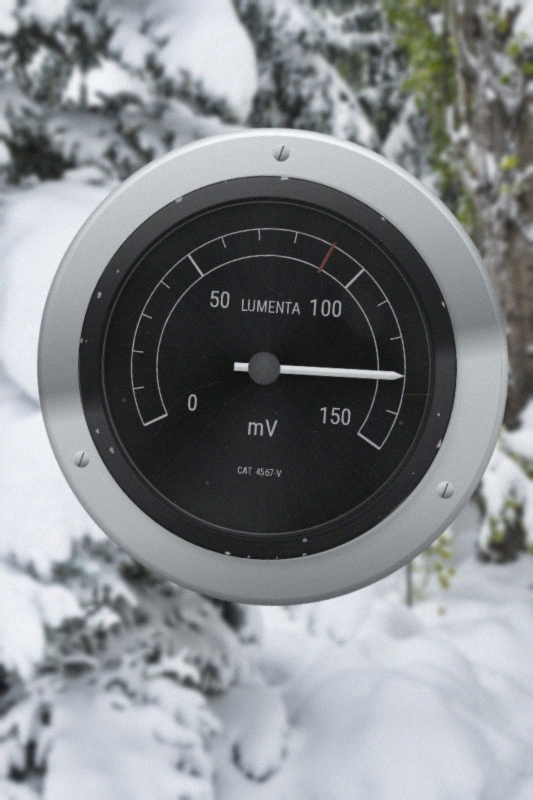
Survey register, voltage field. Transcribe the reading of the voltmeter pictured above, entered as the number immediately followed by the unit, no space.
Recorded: 130mV
